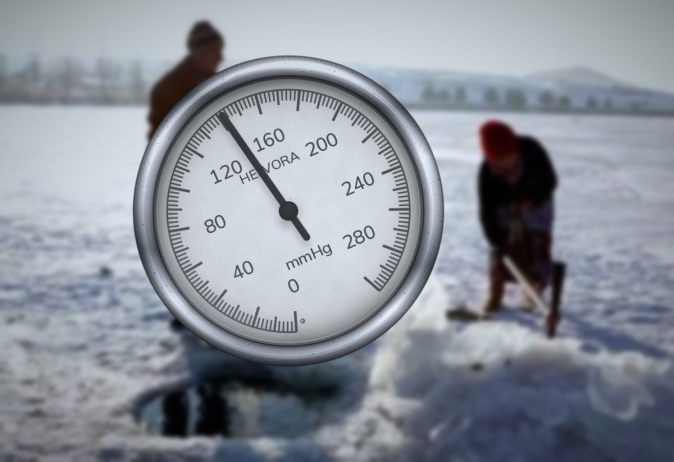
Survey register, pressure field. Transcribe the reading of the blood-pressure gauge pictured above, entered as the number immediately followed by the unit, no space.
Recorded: 142mmHg
